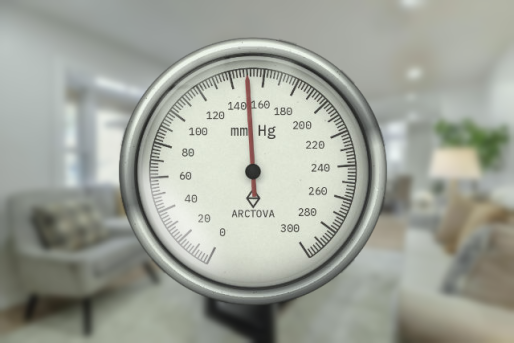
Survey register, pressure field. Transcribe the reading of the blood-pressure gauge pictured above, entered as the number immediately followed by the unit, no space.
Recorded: 150mmHg
